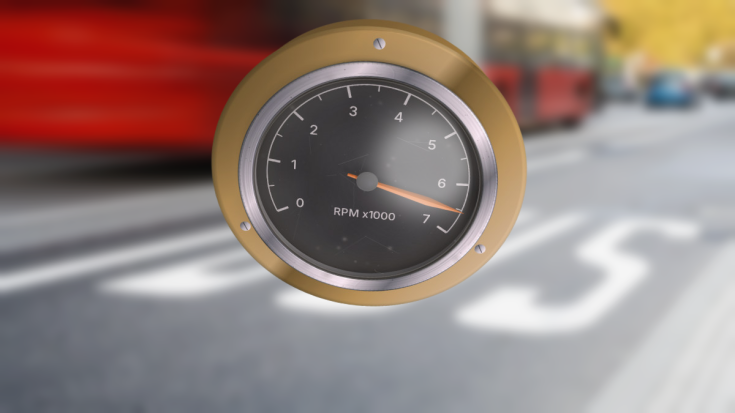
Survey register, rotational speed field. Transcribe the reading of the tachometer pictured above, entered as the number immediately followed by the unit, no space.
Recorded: 6500rpm
